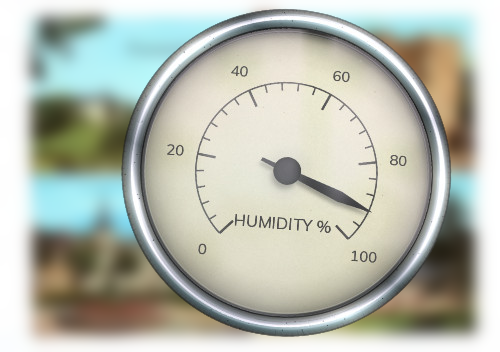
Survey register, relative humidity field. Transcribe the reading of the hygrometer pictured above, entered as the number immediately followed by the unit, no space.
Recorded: 92%
